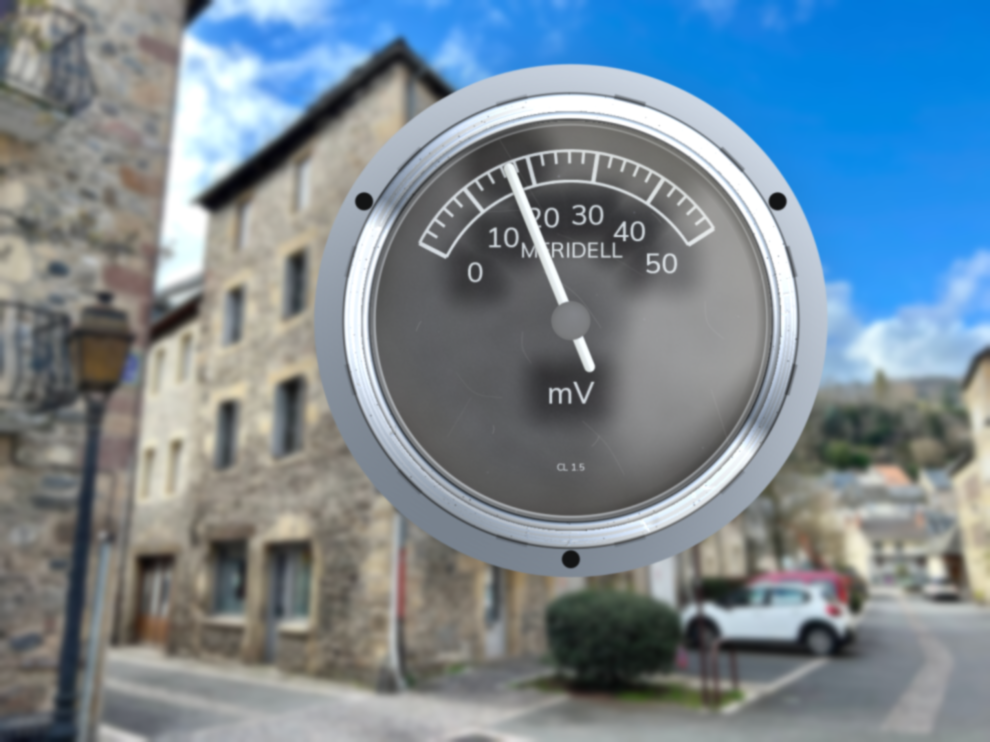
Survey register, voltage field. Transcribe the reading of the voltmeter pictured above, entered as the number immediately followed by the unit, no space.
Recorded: 17mV
